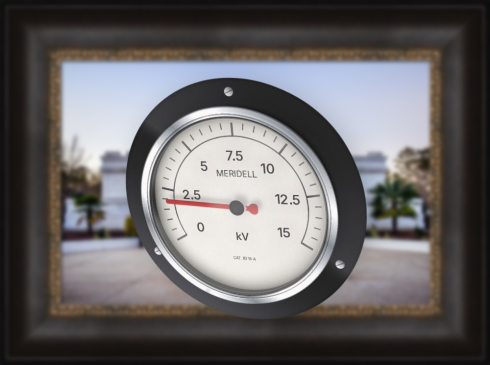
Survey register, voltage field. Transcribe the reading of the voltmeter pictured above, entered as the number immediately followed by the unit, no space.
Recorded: 2kV
